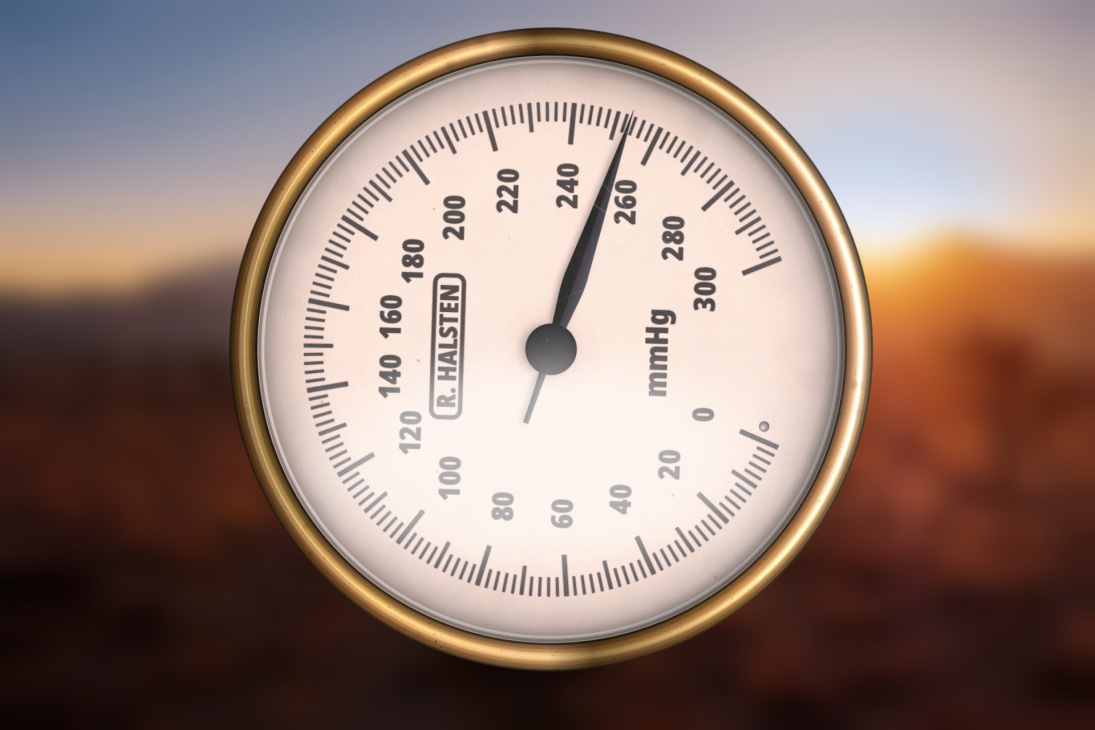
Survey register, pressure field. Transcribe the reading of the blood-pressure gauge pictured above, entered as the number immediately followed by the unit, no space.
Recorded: 253mmHg
